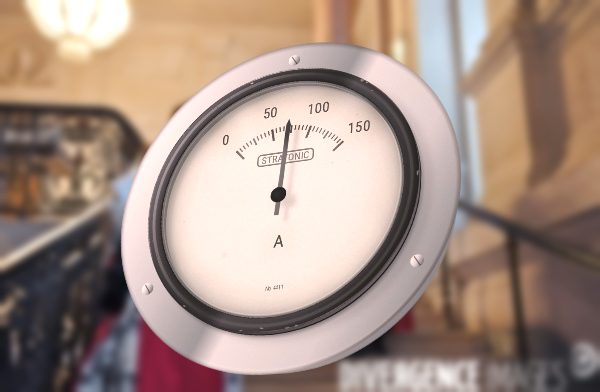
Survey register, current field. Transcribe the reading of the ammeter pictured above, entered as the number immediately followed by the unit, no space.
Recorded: 75A
